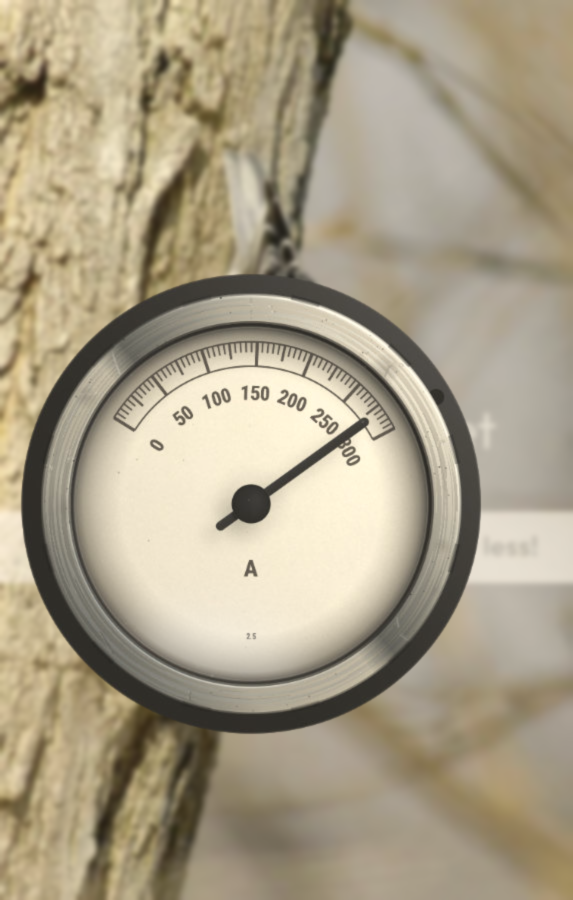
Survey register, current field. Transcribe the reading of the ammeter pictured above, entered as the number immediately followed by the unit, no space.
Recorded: 280A
